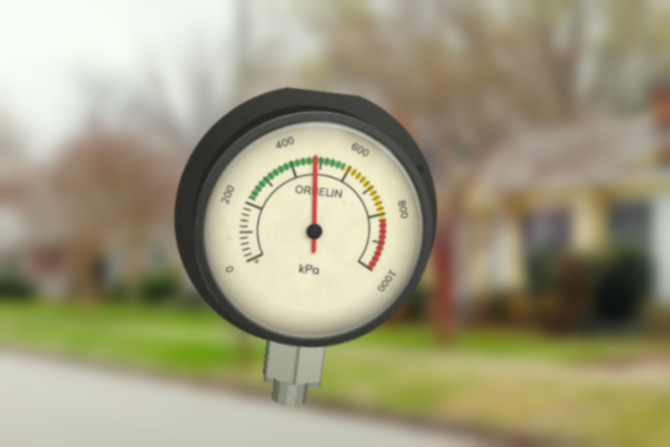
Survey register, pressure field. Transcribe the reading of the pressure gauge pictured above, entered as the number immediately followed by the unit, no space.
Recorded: 480kPa
